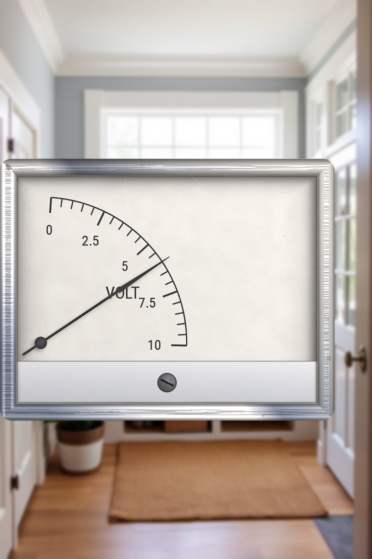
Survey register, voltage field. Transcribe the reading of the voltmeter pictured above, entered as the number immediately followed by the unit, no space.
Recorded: 6V
